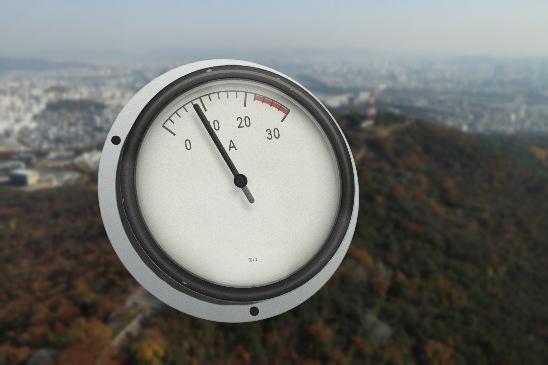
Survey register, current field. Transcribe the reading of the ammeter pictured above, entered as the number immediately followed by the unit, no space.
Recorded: 8A
